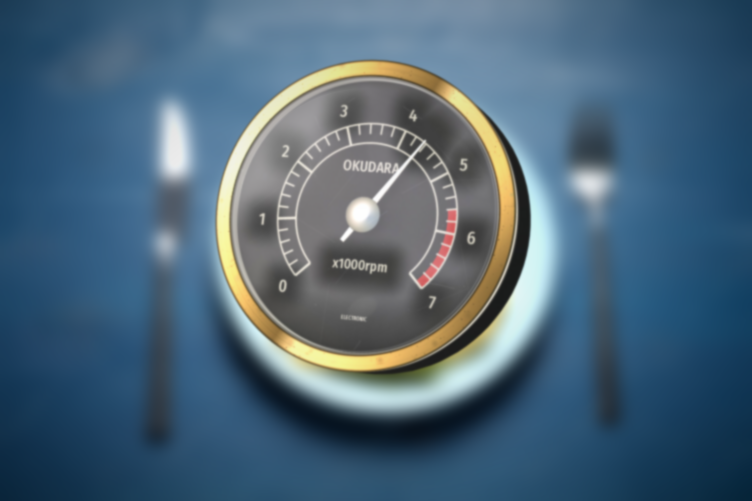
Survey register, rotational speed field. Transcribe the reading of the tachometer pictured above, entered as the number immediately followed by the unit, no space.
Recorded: 4400rpm
